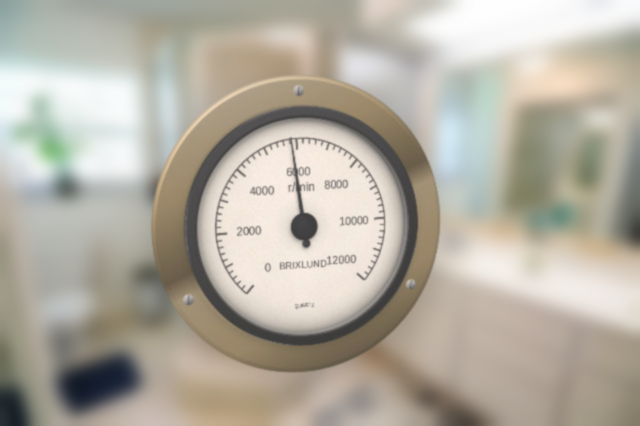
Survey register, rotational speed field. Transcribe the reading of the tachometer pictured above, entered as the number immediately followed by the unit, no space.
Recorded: 5800rpm
